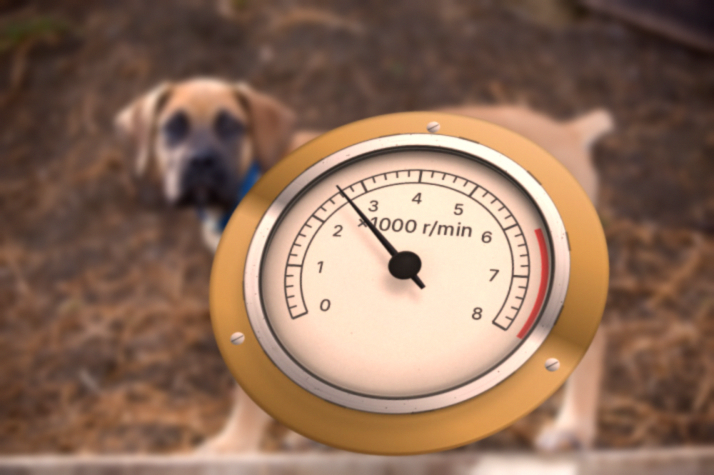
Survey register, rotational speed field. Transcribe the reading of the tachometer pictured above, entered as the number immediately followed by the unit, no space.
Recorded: 2600rpm
